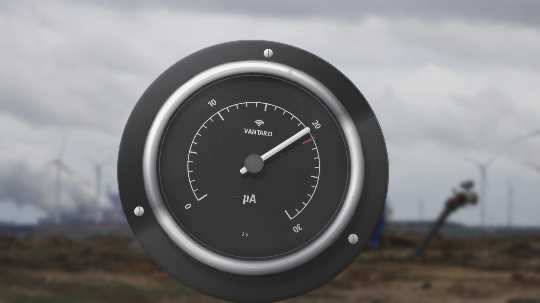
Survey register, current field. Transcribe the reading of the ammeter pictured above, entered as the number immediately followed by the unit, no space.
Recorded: 20µA
